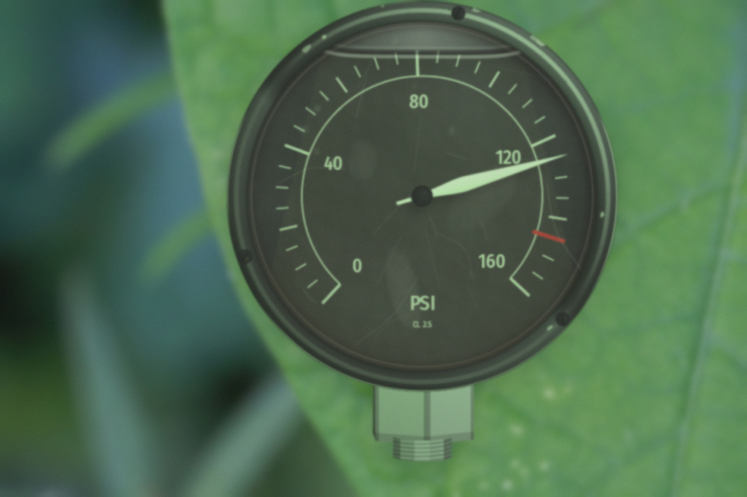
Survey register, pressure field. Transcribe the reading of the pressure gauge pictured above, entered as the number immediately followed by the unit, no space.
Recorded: 125psi
